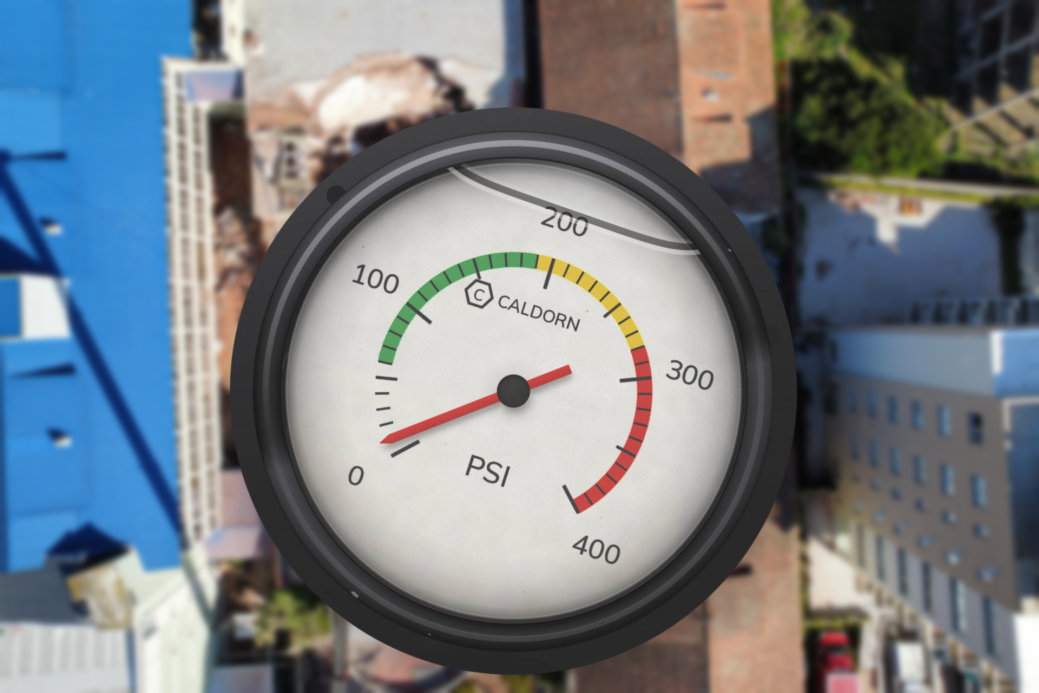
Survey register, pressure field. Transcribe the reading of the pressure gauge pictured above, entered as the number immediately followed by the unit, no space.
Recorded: 10psi
